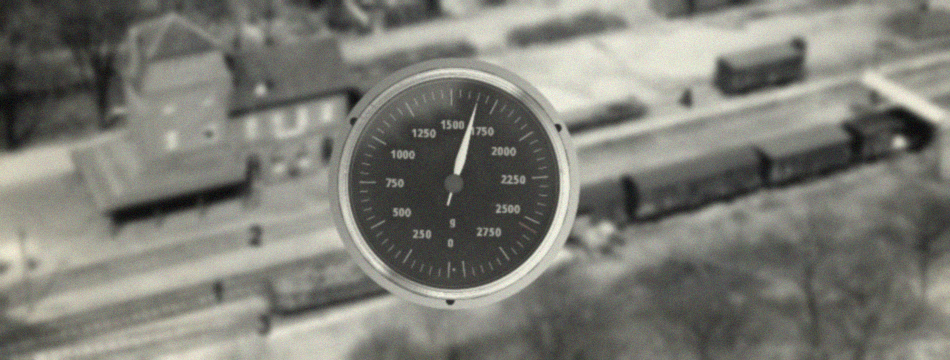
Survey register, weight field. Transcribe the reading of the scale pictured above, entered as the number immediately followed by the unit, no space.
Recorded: 1650g
